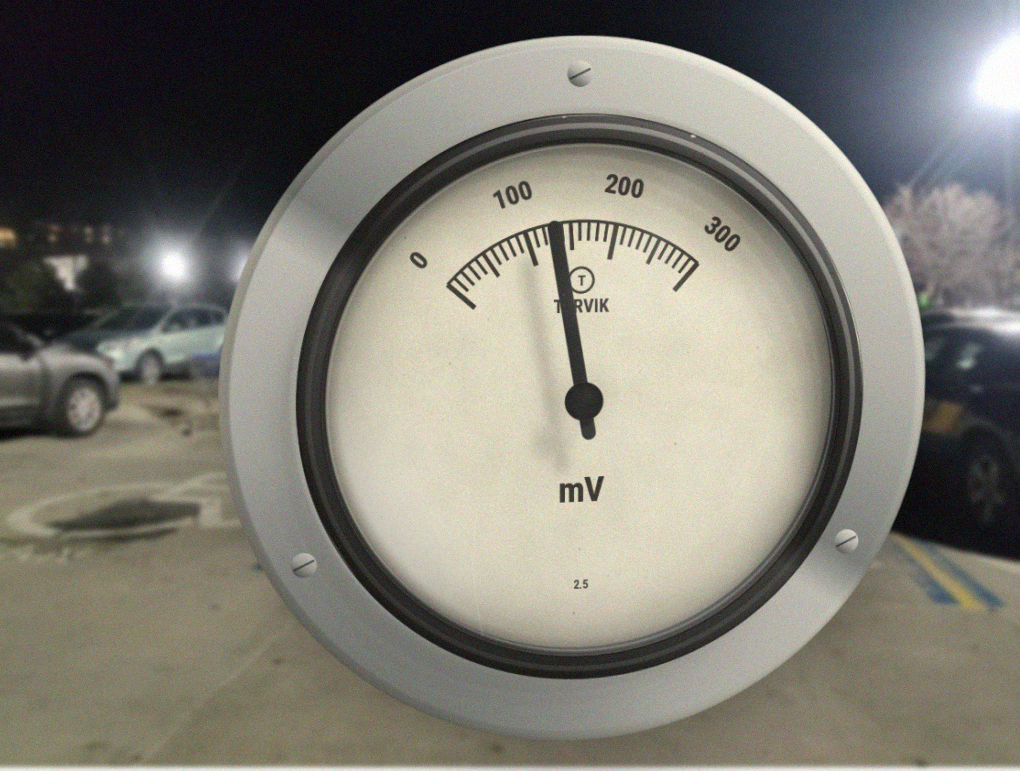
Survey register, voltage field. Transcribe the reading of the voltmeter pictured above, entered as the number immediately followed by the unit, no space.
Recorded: 130mV
